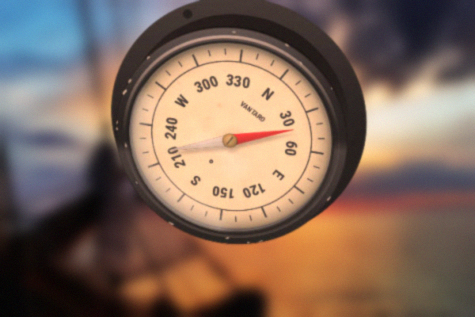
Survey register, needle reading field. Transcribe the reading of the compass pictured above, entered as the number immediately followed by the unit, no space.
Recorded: 40°
